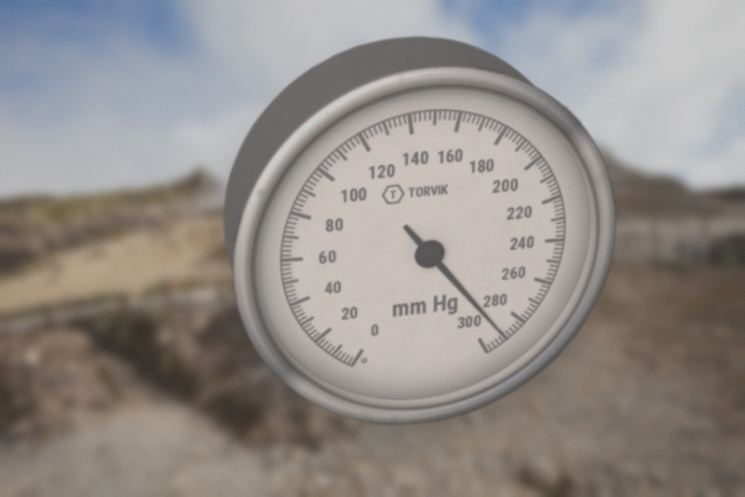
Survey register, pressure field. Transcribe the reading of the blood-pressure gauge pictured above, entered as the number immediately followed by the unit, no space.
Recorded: 290mmHg
